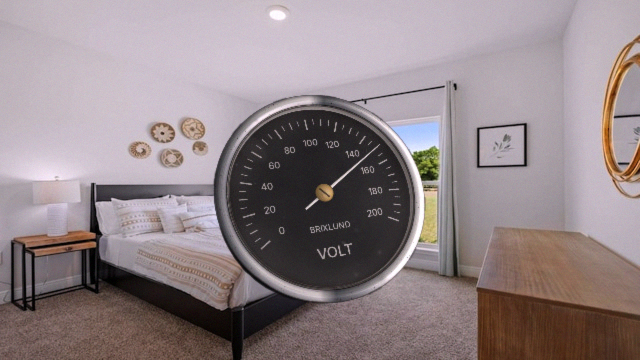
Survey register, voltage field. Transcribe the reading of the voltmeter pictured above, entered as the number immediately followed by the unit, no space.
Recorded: 150V
